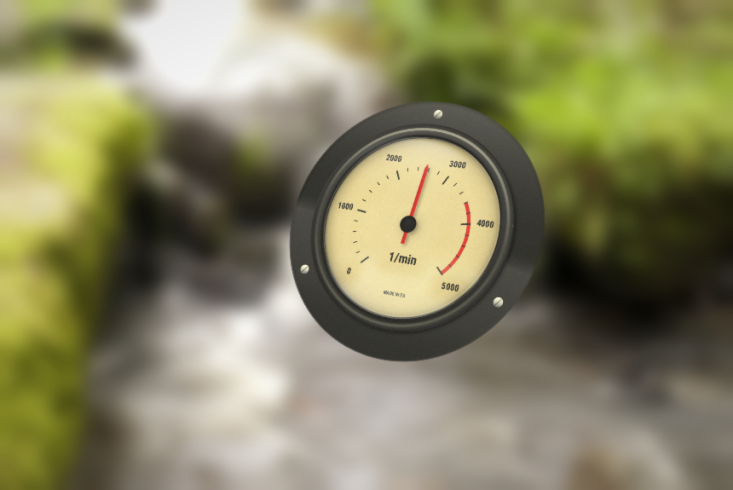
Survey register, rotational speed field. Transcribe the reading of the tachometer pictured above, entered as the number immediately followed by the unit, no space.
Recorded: 2600rpm
